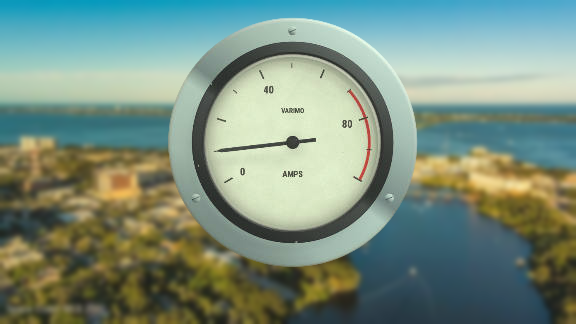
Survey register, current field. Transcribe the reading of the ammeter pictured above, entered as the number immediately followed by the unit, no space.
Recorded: 10A
